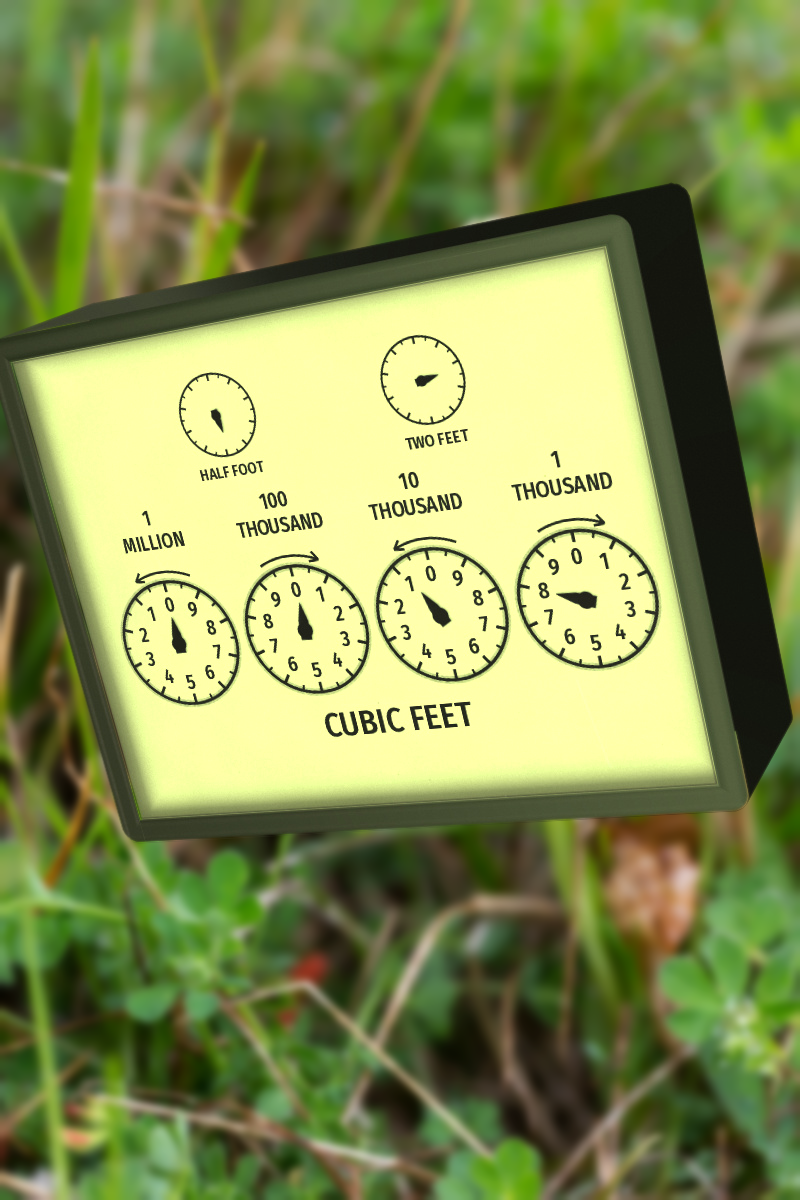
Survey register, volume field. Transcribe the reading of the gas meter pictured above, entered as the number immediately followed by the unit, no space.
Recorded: 800ft³
